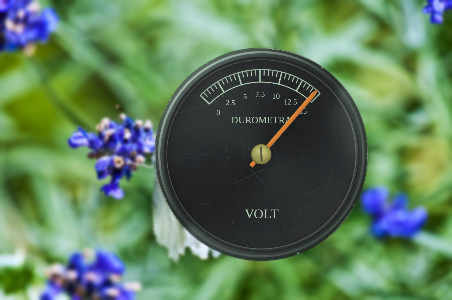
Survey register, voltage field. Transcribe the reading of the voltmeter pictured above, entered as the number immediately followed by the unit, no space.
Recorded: 14.5V
